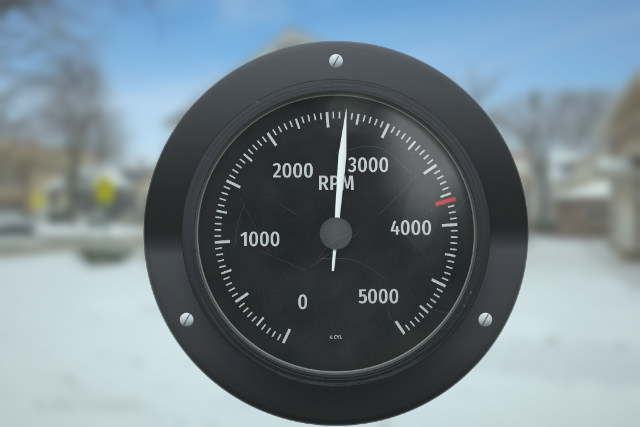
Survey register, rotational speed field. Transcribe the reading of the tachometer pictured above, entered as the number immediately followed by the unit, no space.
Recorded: 2650rpm
